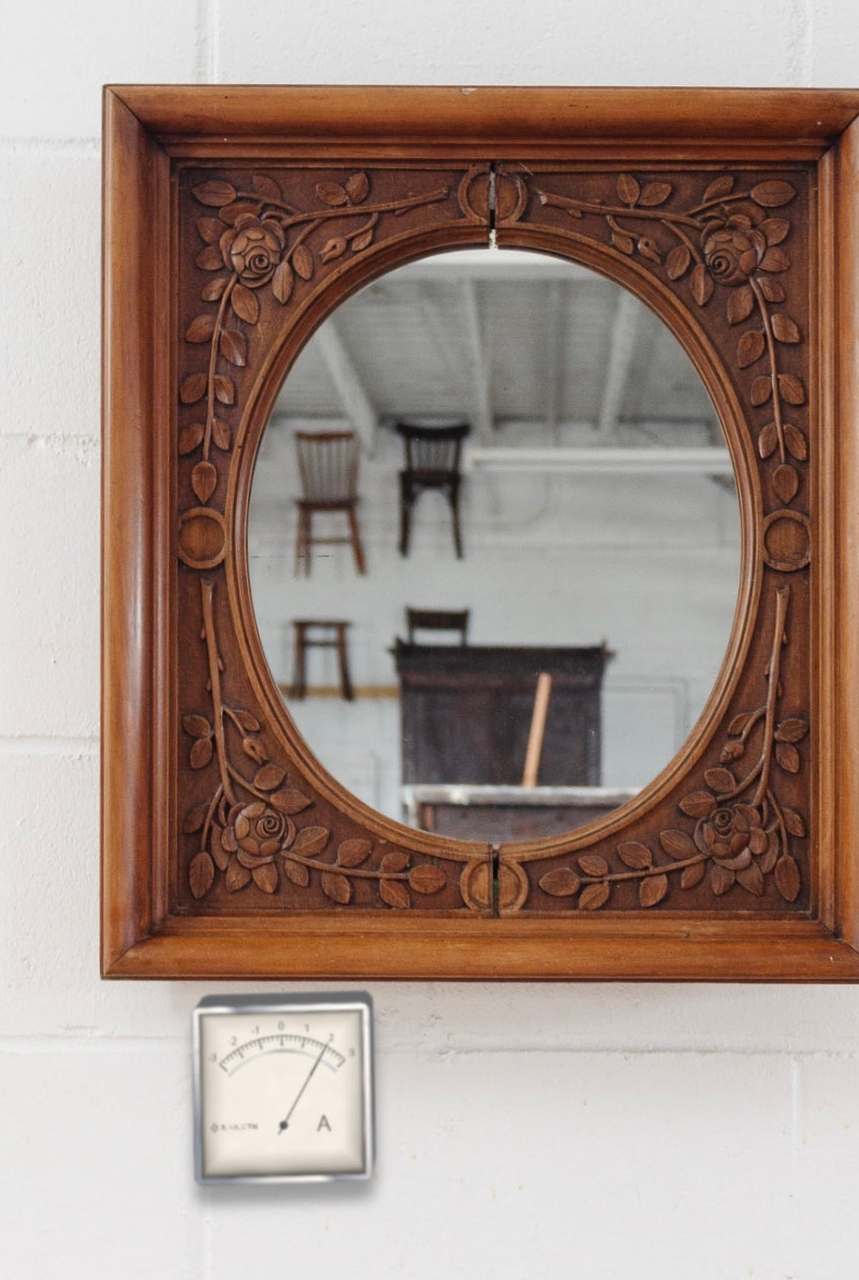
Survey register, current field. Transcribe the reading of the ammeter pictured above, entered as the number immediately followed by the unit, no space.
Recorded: 2A
